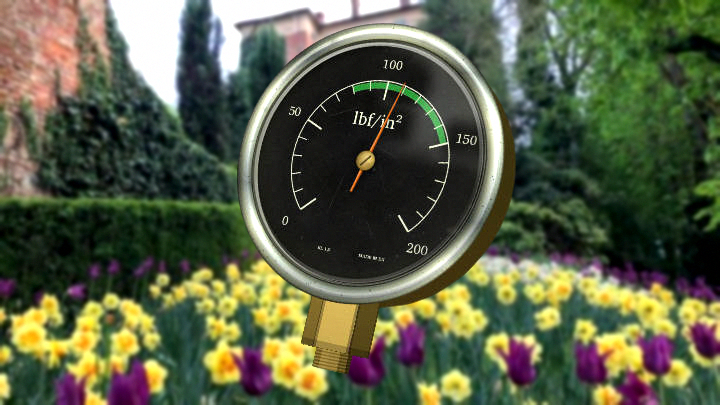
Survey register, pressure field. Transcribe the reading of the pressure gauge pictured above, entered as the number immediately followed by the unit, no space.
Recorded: 110psi
